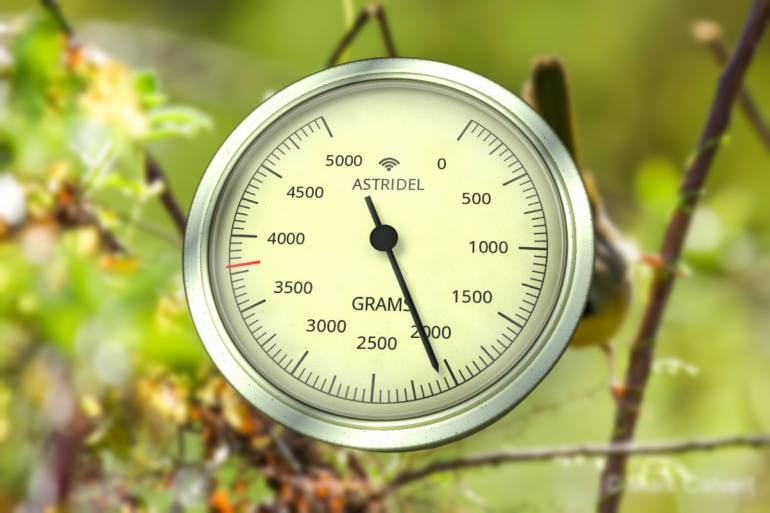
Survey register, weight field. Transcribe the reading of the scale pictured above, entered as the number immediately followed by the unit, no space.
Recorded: 2075g
